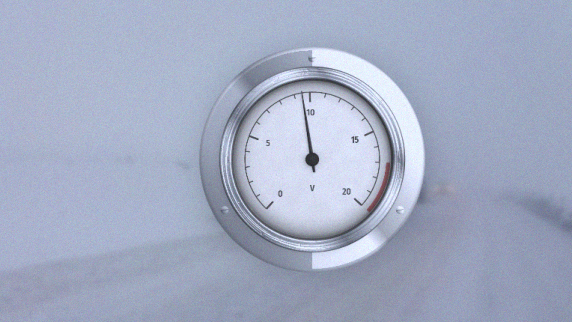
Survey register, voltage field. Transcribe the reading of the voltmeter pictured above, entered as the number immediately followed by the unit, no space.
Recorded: 9.5V
